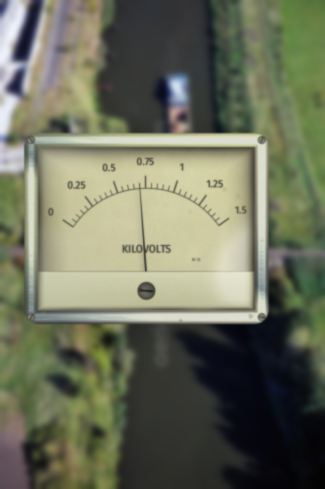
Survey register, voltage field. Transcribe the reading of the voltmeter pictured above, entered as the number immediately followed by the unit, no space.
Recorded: 0.7kV
